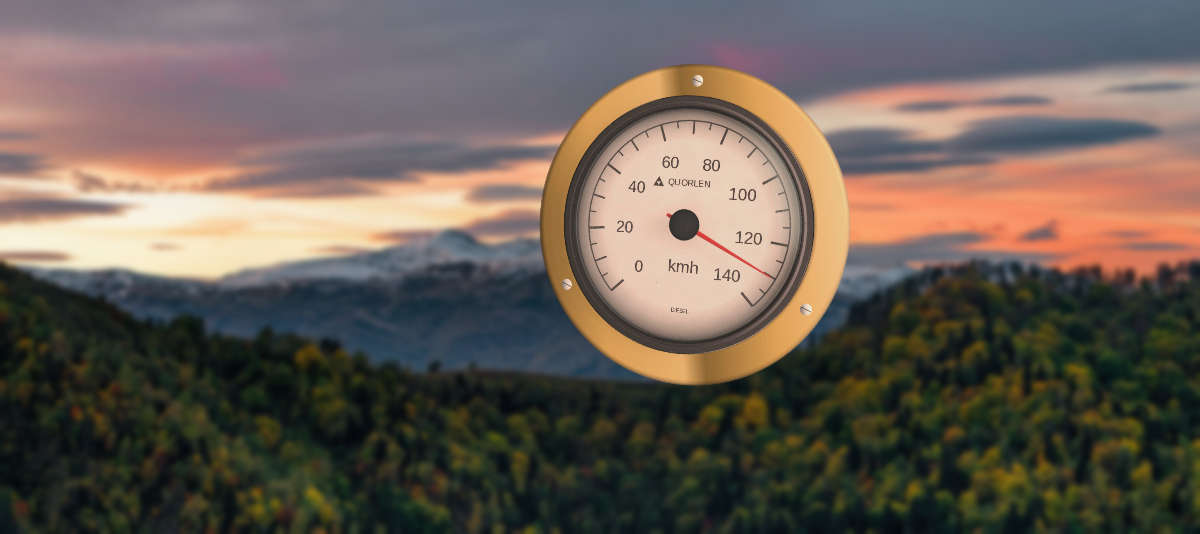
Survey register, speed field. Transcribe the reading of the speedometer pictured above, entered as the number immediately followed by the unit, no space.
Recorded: 130km/h
